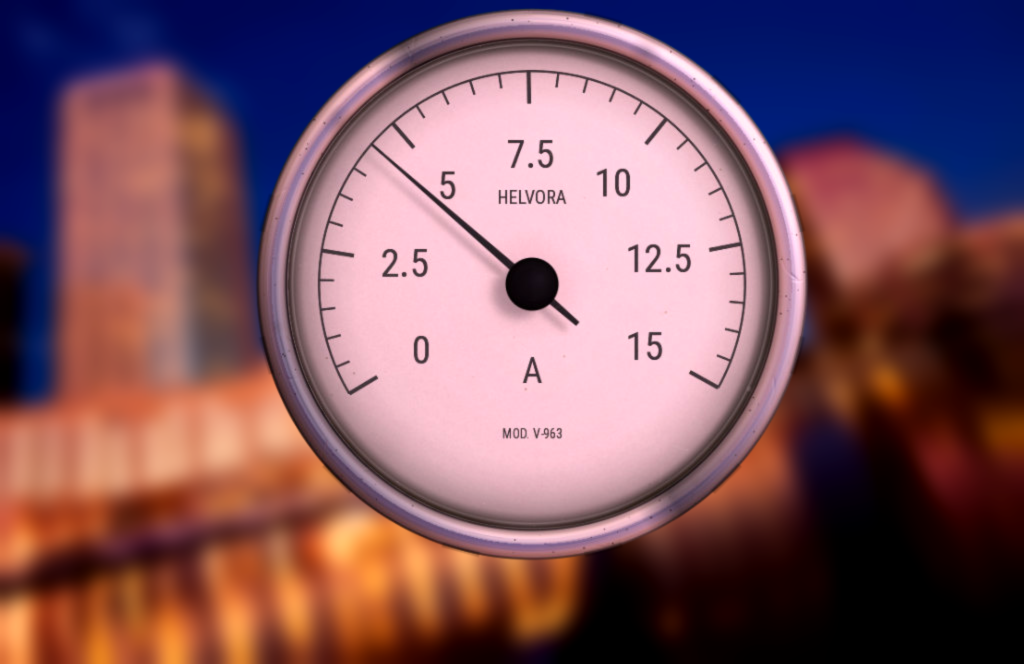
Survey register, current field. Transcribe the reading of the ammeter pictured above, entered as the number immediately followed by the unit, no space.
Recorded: 4.5A
